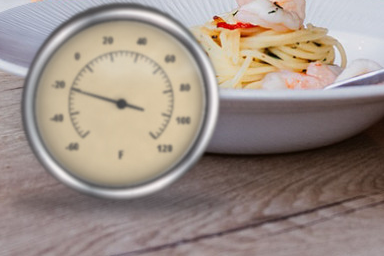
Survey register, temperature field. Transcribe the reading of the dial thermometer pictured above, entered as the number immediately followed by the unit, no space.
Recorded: -20°F
